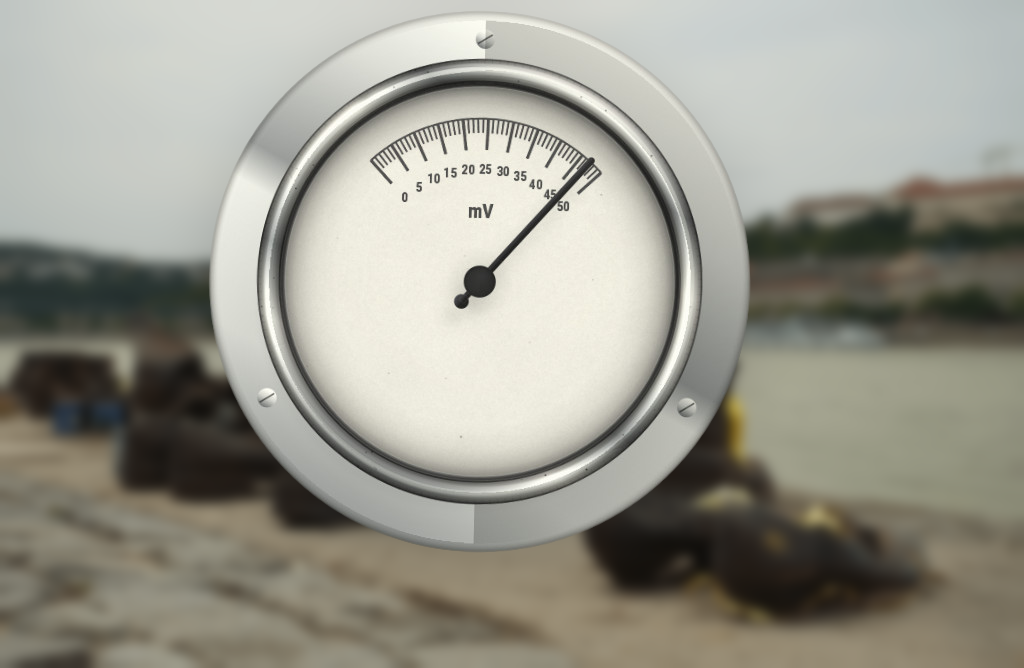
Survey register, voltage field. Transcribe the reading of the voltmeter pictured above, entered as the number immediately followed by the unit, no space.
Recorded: 47mV
